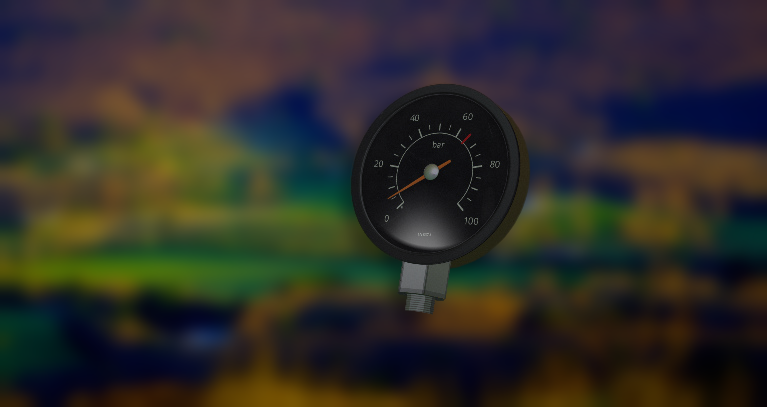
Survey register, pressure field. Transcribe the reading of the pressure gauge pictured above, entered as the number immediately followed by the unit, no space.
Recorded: 5bar
